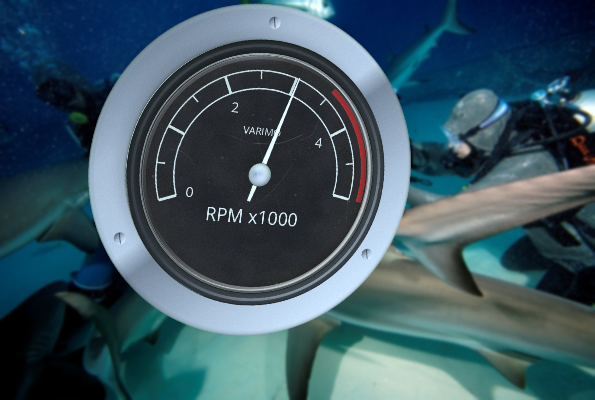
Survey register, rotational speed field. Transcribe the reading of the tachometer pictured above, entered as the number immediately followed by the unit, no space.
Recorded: 3000rpm
